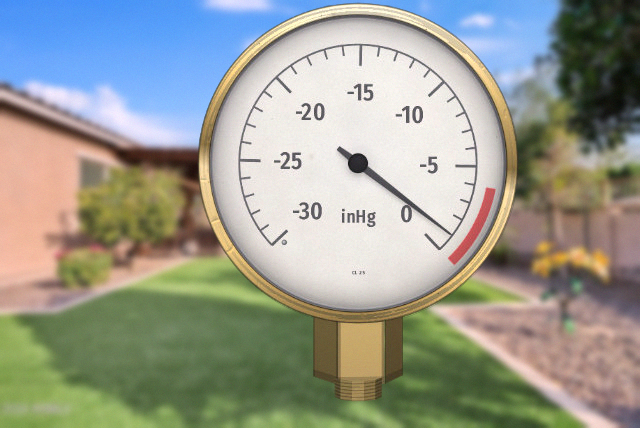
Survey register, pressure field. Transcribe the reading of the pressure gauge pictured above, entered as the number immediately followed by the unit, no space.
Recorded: -1inHg
